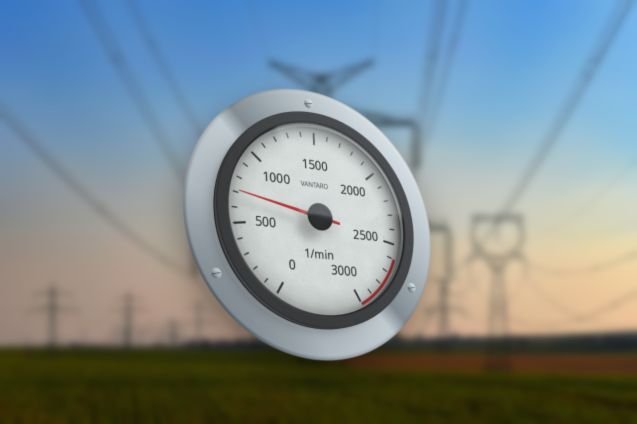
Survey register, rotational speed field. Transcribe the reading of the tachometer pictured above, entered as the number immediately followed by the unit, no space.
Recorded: 700rpm
